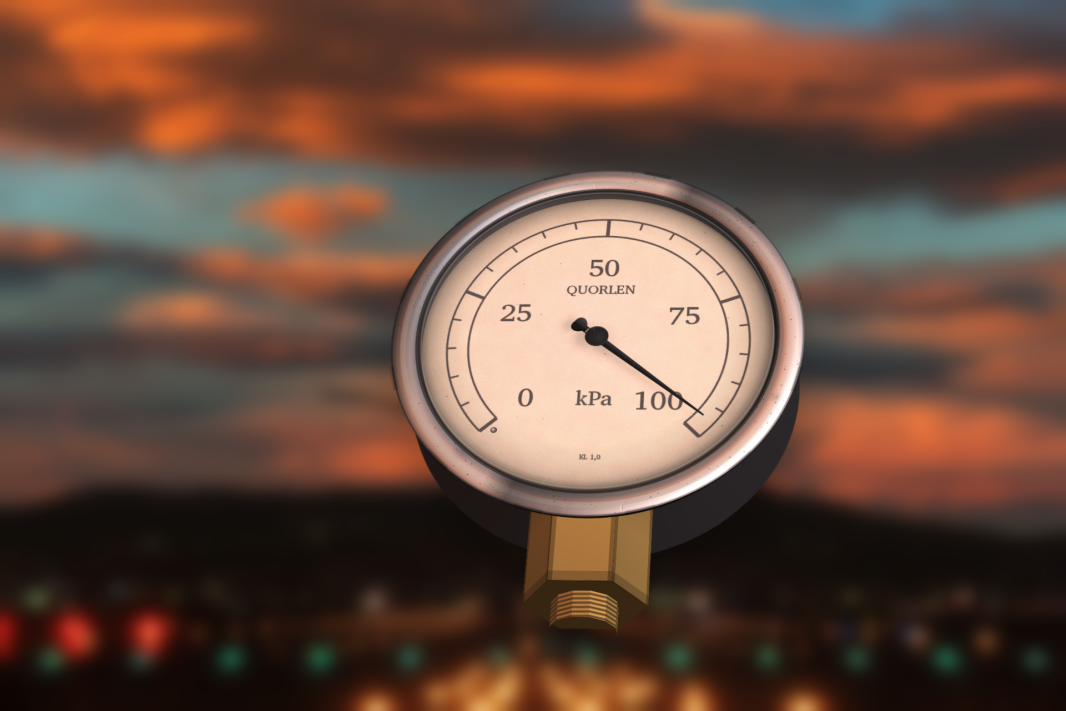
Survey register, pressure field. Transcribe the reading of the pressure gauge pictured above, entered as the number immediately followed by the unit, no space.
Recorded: 97.5kPa
